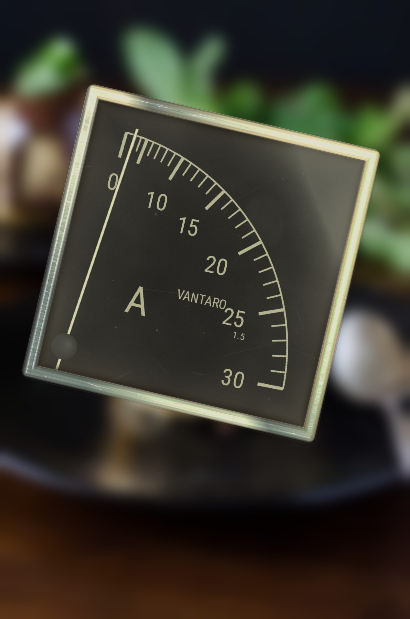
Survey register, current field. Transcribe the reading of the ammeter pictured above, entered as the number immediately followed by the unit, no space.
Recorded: 3A
